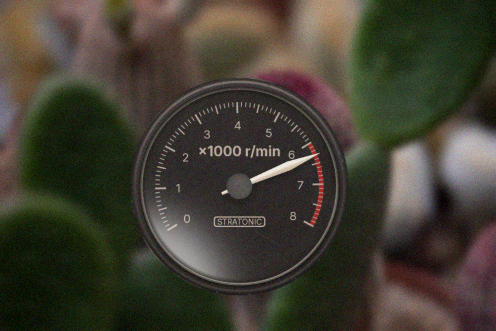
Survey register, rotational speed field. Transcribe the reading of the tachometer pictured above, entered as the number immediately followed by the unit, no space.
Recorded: 6300rpm
